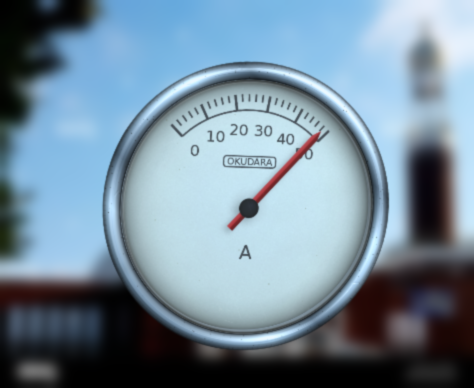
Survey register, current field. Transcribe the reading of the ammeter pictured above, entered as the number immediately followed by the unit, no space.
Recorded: 48A
